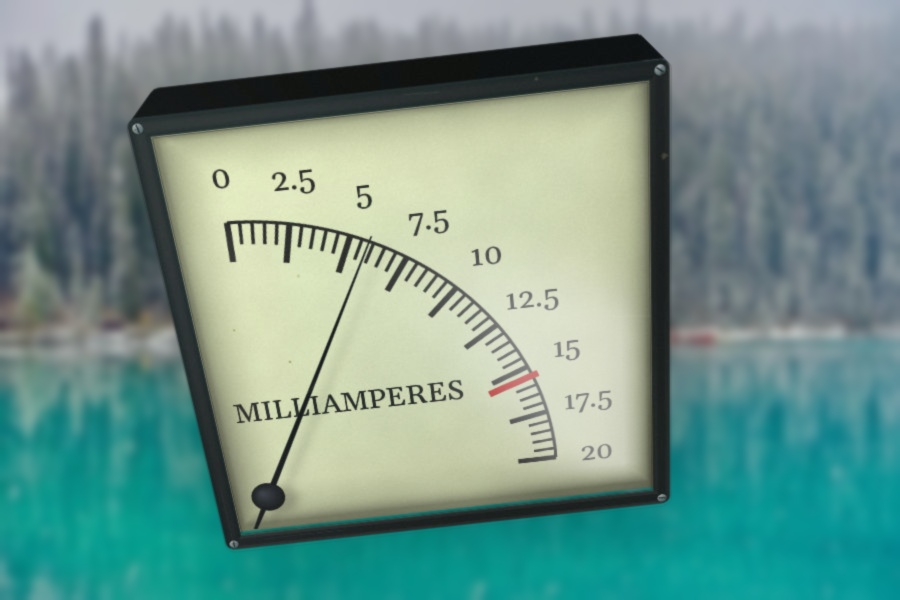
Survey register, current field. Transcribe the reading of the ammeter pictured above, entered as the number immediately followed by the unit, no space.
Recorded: 5.75mA
